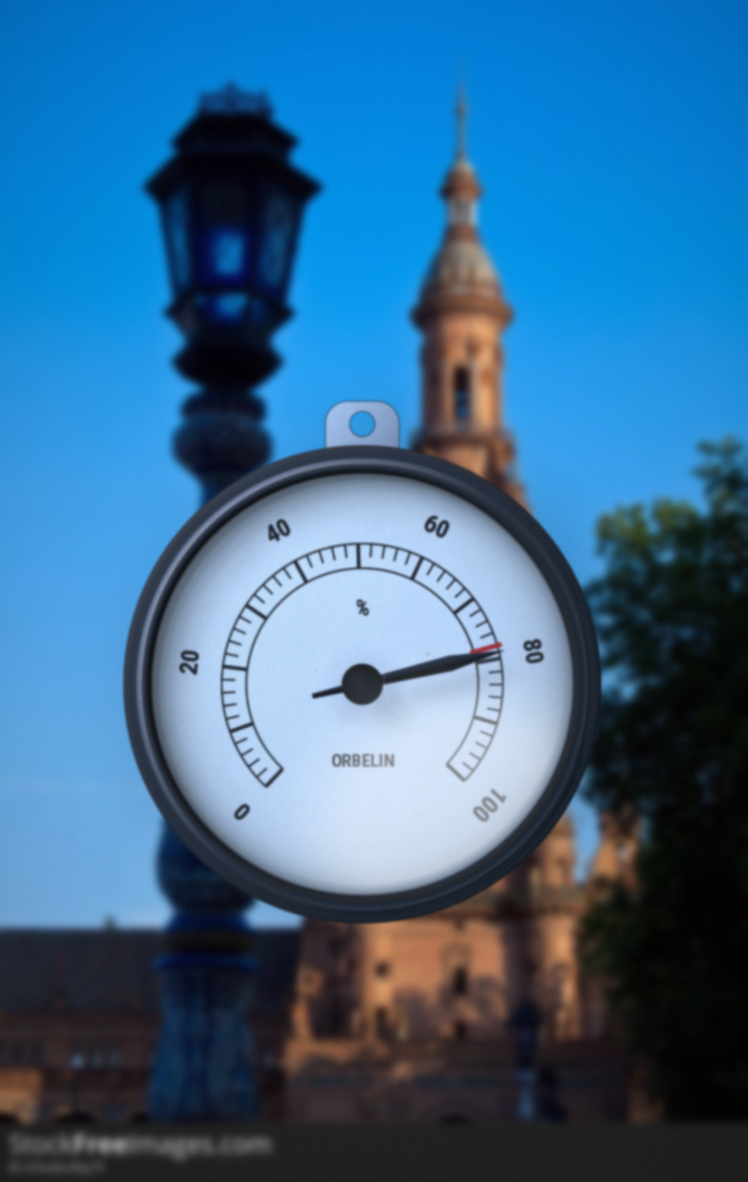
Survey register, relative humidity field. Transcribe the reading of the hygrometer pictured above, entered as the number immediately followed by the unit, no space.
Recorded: 79%
